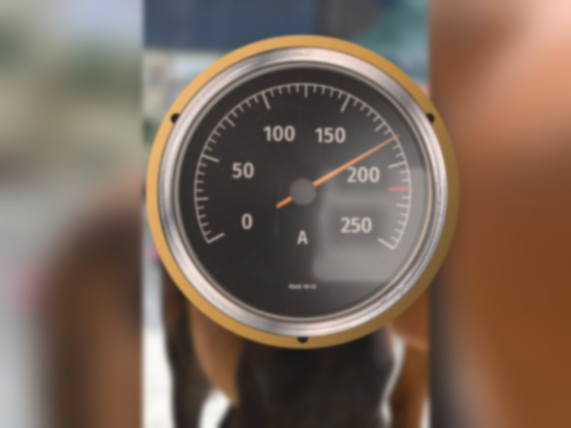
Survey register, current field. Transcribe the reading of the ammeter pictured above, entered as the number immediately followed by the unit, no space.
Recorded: 185A
